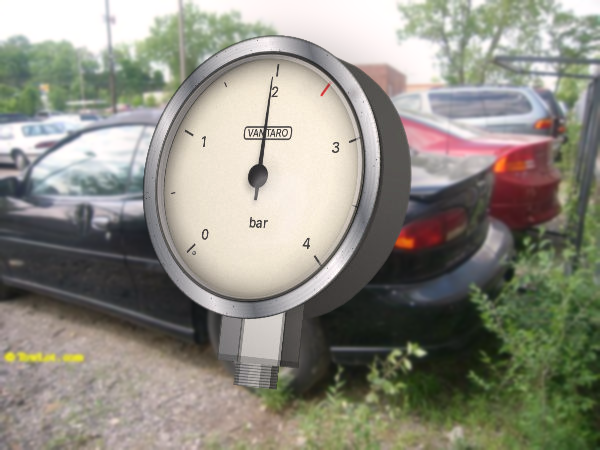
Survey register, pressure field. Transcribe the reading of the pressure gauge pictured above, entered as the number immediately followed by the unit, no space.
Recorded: 2bar
